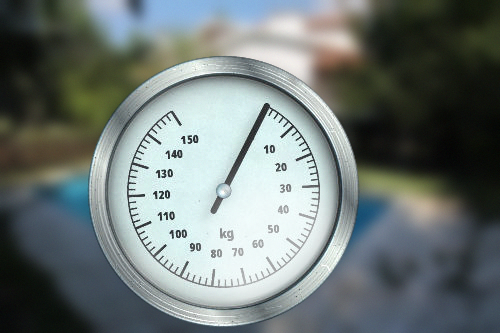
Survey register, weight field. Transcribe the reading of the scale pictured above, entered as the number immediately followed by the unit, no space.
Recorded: 0kg
